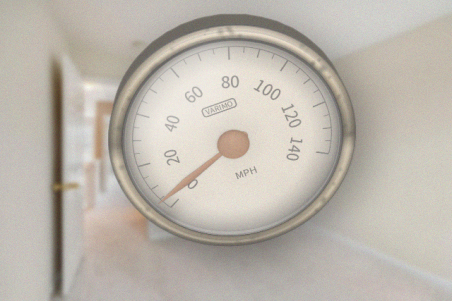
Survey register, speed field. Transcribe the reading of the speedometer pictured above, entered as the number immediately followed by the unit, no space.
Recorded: 5mph
